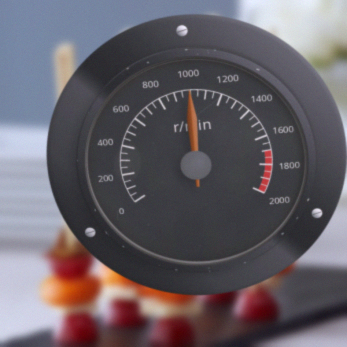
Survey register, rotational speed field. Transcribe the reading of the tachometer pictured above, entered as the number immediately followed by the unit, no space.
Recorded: 1000rpm
